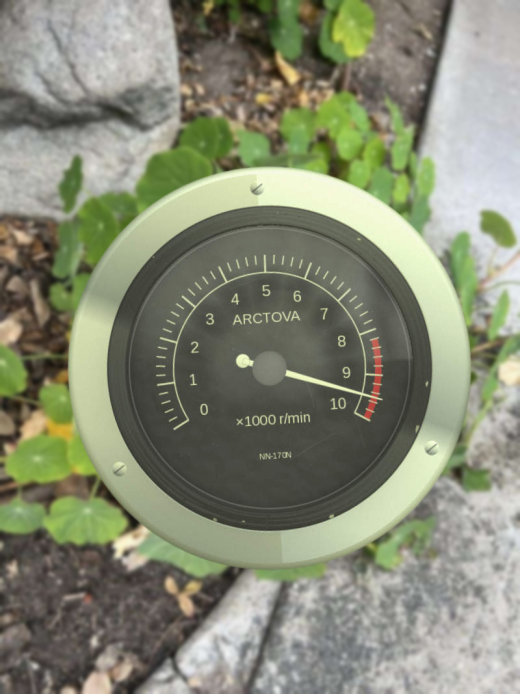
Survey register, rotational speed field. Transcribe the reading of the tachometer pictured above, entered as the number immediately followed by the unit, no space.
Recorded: 9500rpm
